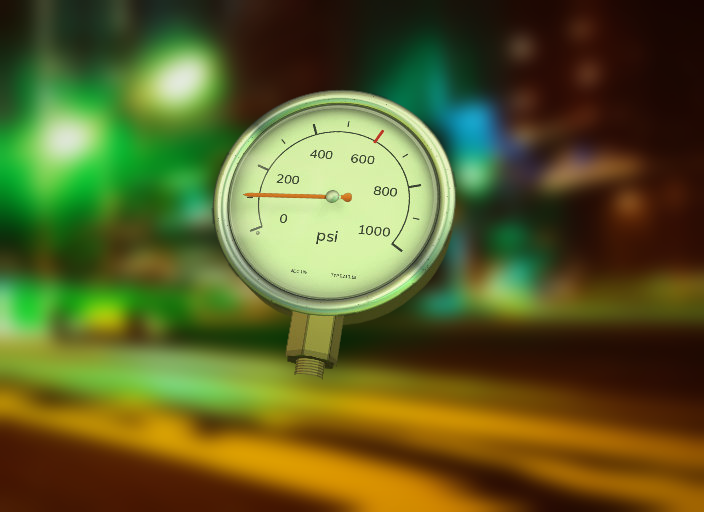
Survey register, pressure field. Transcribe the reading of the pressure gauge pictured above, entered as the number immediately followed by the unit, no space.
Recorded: 100psi
